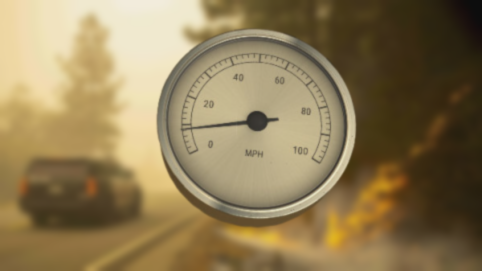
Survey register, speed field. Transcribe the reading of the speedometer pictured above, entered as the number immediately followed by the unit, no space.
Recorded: 8mph
